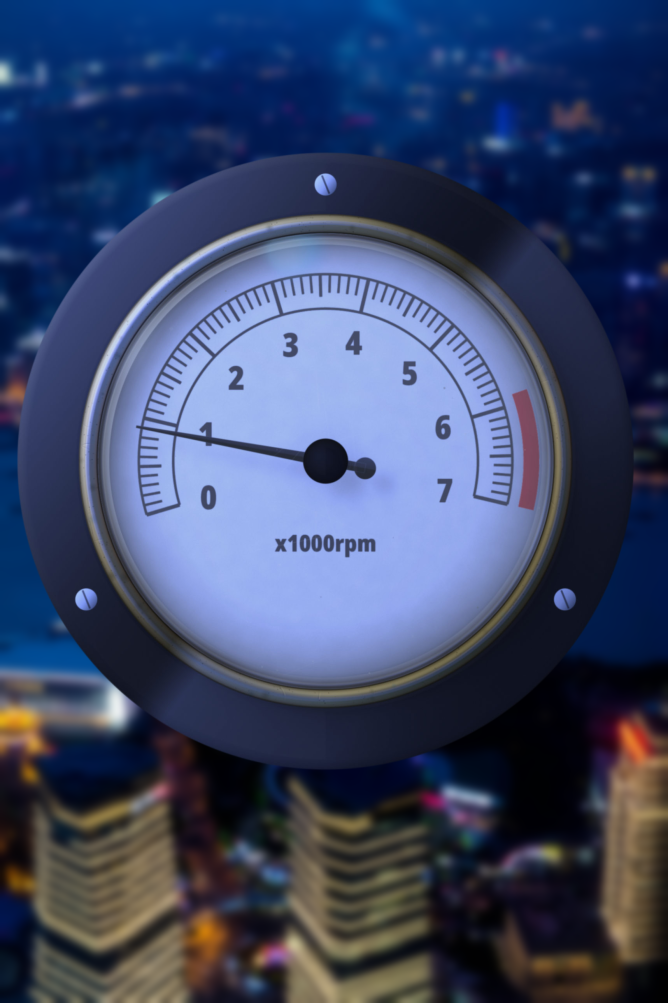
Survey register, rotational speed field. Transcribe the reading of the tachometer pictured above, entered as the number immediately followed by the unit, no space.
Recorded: 900rpm
